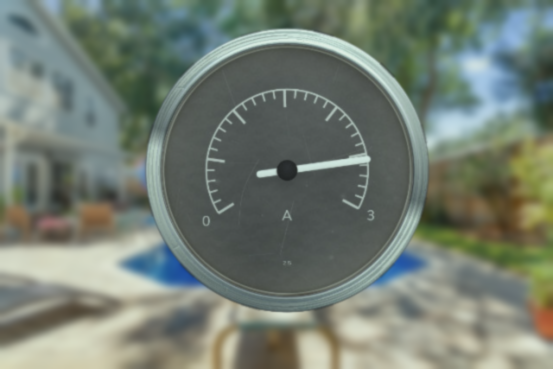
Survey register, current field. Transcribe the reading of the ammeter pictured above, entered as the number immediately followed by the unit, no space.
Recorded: 2.55A
